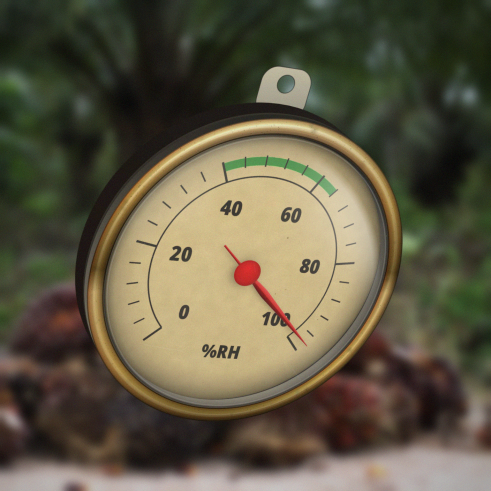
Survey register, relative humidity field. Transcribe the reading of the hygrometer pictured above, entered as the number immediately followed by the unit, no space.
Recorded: 98%
